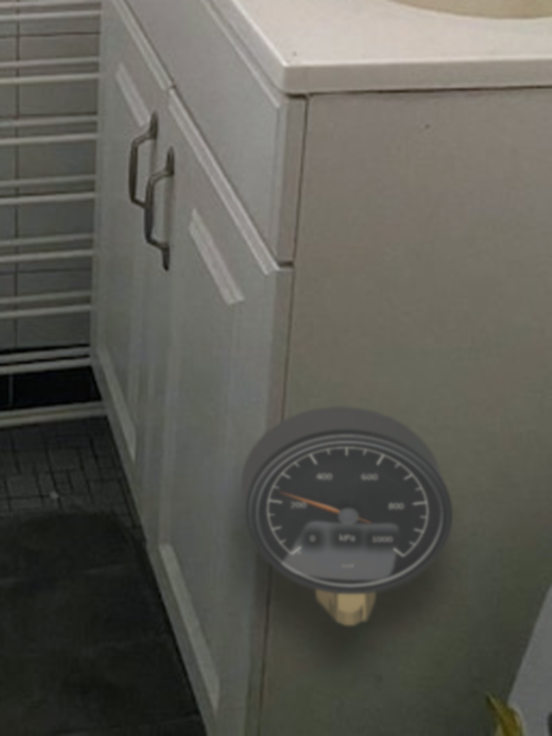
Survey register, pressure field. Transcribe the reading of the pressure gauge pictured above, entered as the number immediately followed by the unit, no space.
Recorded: 250kPa
